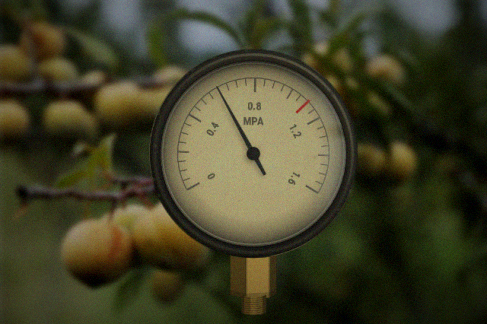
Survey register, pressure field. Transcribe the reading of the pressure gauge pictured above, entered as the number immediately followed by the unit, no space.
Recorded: 0.6MPa
